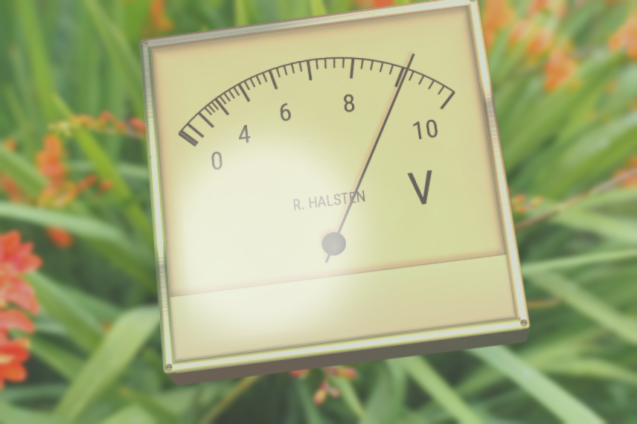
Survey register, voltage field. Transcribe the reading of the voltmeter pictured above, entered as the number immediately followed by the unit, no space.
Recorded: 9.1V
